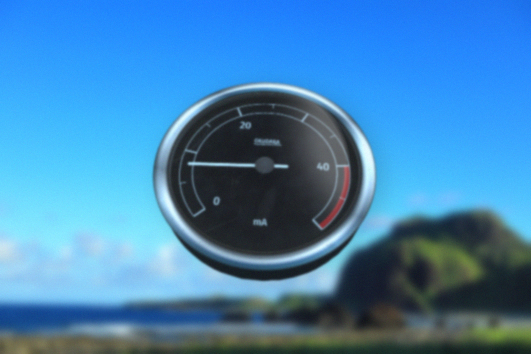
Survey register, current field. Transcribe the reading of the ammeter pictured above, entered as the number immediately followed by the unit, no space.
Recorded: 7.5mA
